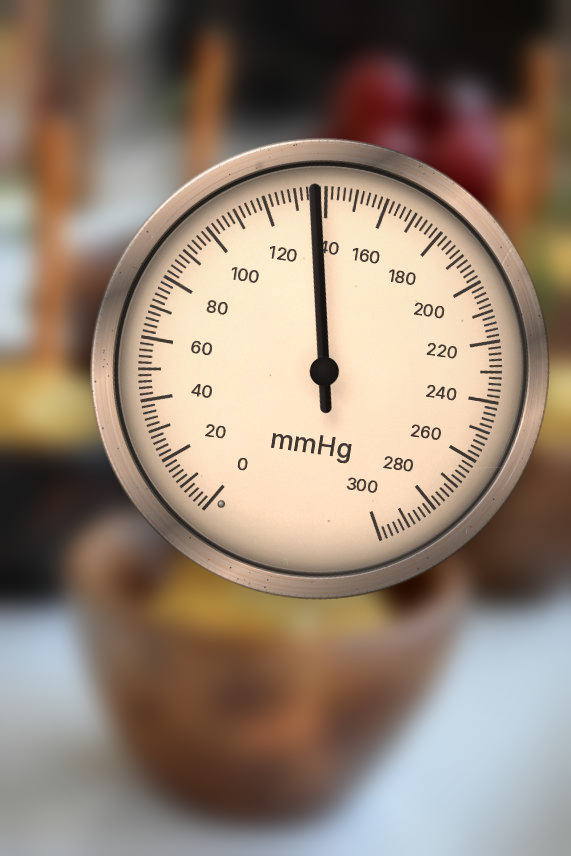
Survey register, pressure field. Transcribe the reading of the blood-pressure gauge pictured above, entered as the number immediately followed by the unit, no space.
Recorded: 136mmHg
